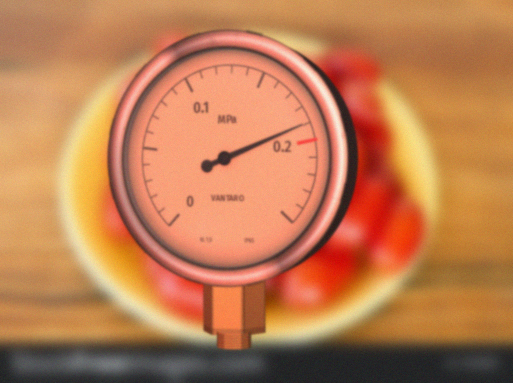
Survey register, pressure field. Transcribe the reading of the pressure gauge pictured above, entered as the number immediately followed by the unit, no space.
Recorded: 0.19MPa
